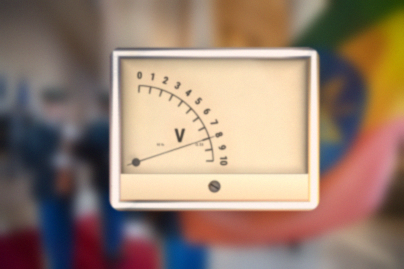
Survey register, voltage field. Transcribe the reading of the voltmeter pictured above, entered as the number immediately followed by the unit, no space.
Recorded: 8V
